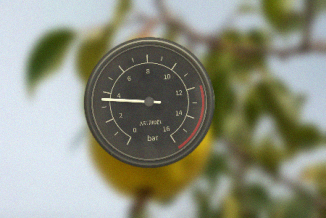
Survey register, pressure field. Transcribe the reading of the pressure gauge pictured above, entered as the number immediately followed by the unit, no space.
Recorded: 3.5bar
